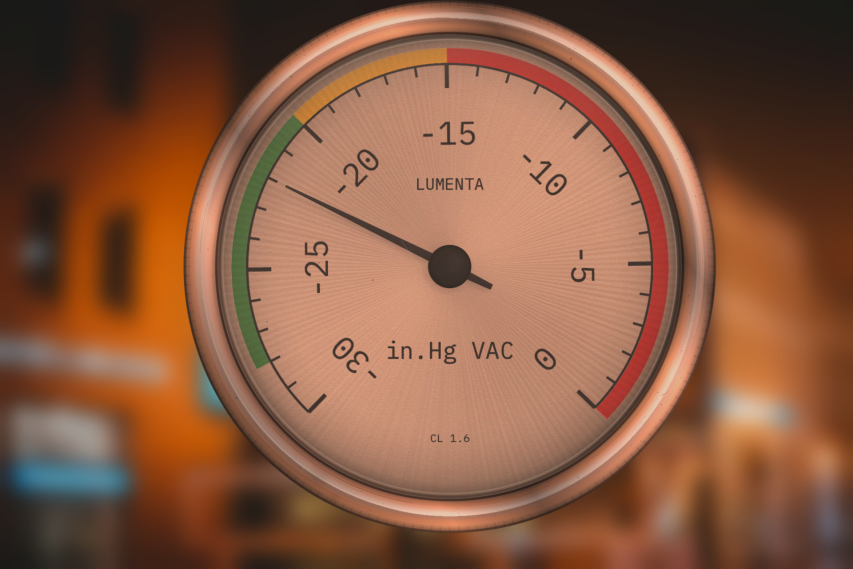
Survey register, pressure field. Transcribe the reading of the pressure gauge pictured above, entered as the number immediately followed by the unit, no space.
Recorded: -22inHg
